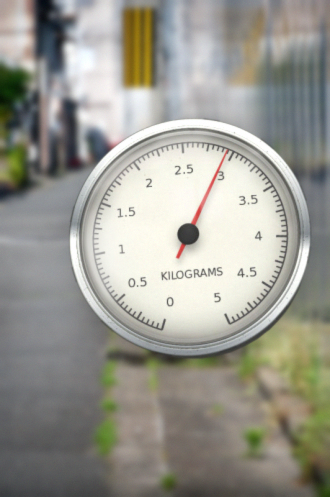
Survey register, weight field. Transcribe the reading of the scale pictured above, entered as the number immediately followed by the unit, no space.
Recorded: 2.95kg
